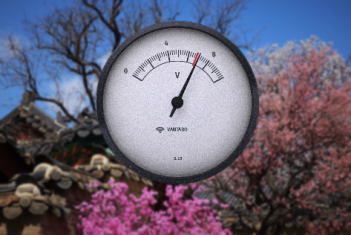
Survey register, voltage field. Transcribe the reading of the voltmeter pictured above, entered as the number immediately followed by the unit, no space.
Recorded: 7V
